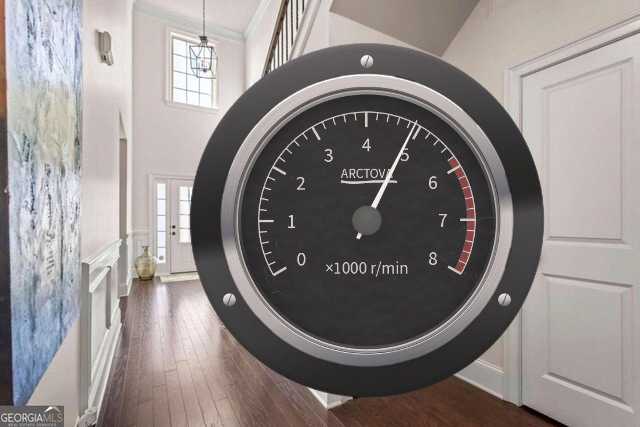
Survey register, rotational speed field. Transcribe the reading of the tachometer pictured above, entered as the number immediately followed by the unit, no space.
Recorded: 4900rpm
